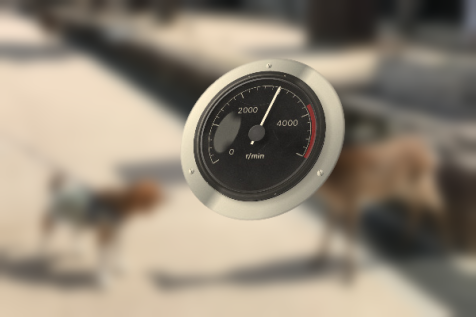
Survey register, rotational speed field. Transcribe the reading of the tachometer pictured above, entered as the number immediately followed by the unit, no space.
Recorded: 3000rpm
